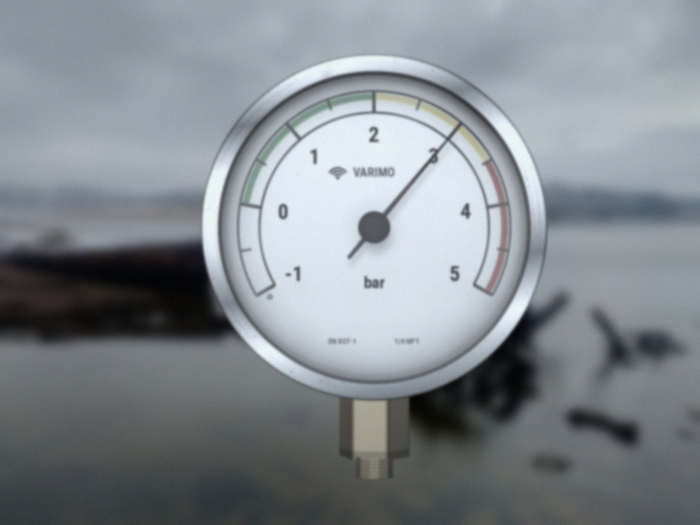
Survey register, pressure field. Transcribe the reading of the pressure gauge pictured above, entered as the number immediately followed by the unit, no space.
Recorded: 3bar
